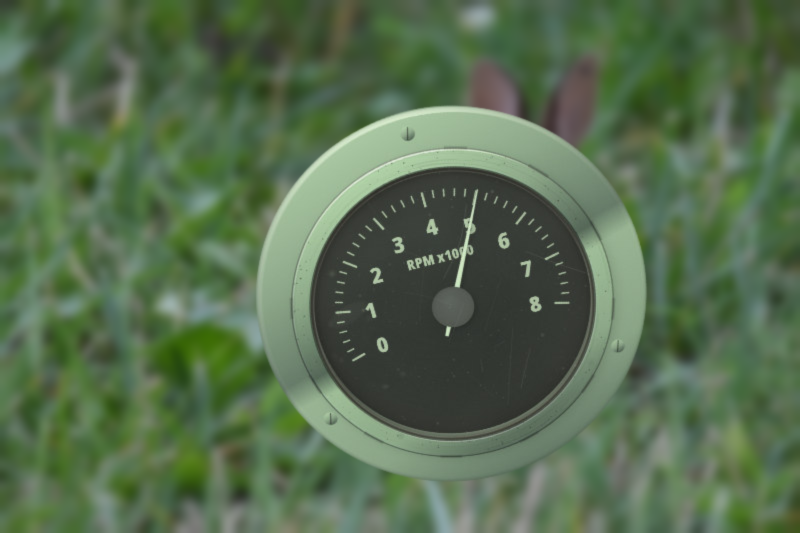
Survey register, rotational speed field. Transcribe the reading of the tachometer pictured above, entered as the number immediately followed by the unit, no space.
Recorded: 5000rpm
